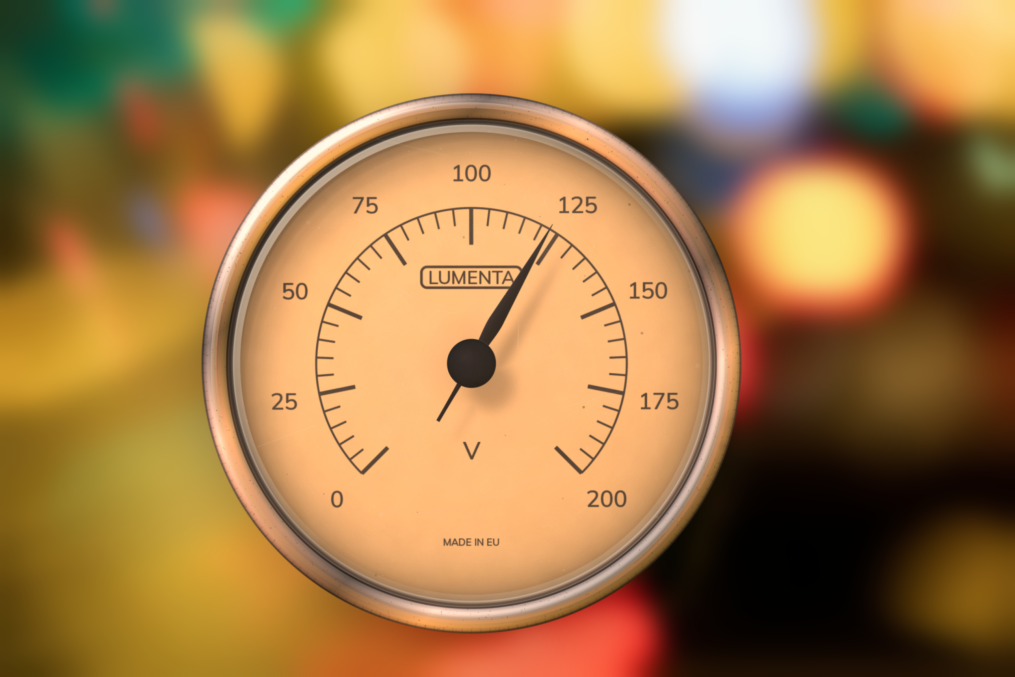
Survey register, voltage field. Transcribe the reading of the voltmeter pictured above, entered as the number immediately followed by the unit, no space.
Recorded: 122.5V
